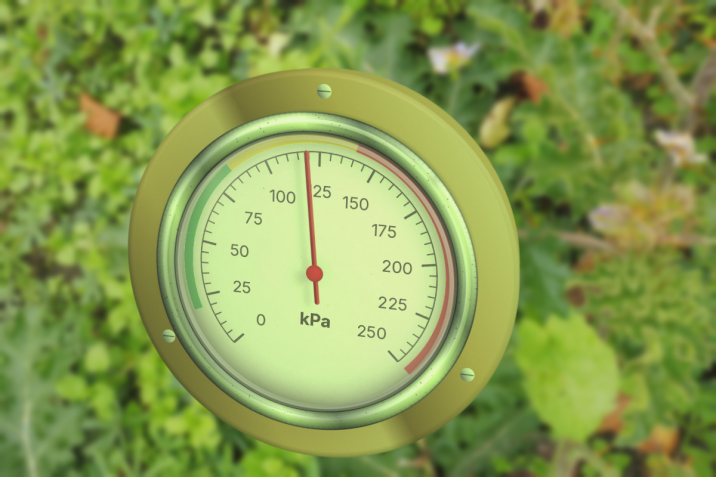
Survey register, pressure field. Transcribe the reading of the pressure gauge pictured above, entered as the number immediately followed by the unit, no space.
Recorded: 120kPa
